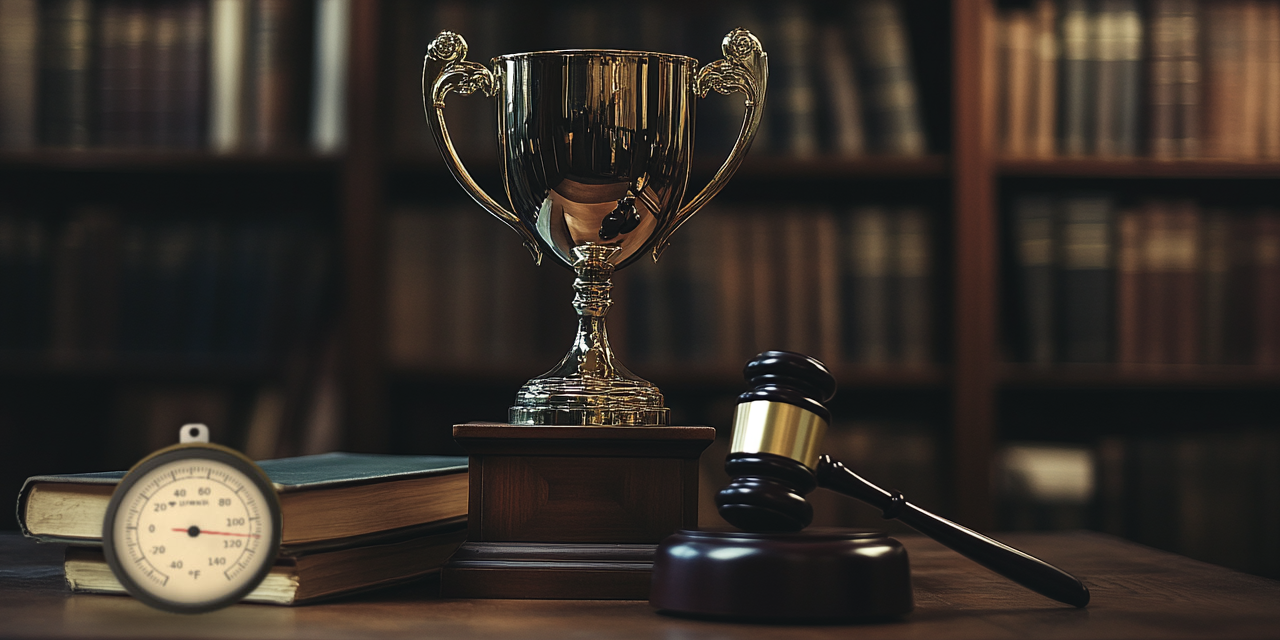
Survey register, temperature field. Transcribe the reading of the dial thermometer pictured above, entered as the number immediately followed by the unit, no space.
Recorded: 110°F
